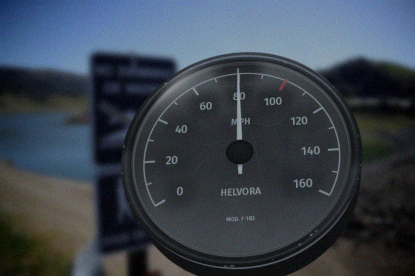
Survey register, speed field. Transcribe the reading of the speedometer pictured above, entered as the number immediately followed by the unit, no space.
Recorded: 80mph
